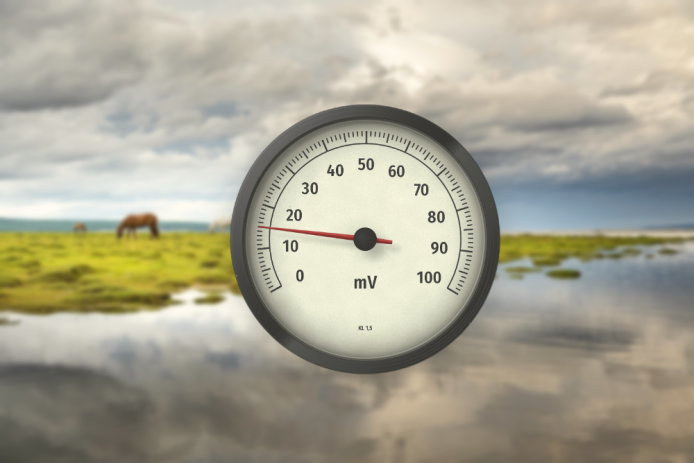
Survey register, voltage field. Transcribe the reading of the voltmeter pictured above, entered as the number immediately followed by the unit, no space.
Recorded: 15mV
